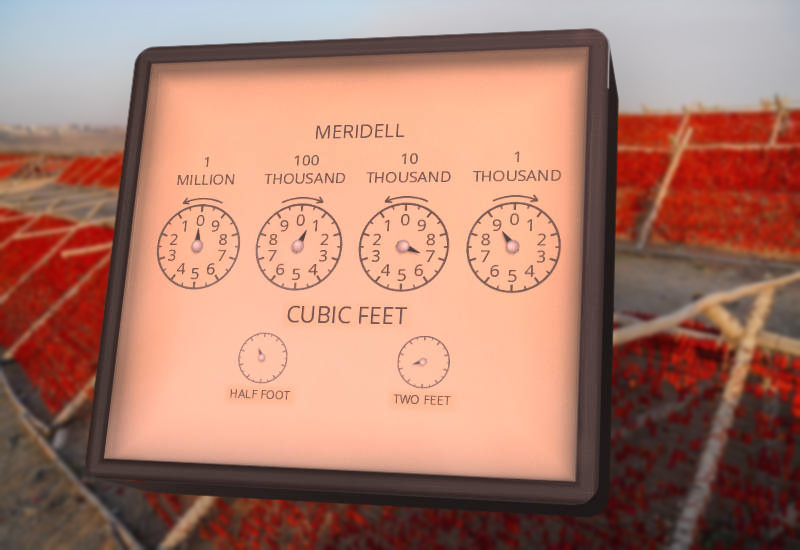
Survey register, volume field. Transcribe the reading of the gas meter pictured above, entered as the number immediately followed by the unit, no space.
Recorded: 6900ft³
